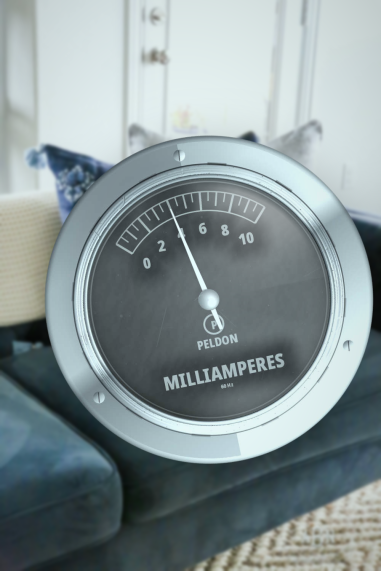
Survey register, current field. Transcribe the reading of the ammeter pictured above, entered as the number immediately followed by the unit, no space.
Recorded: 4mA
